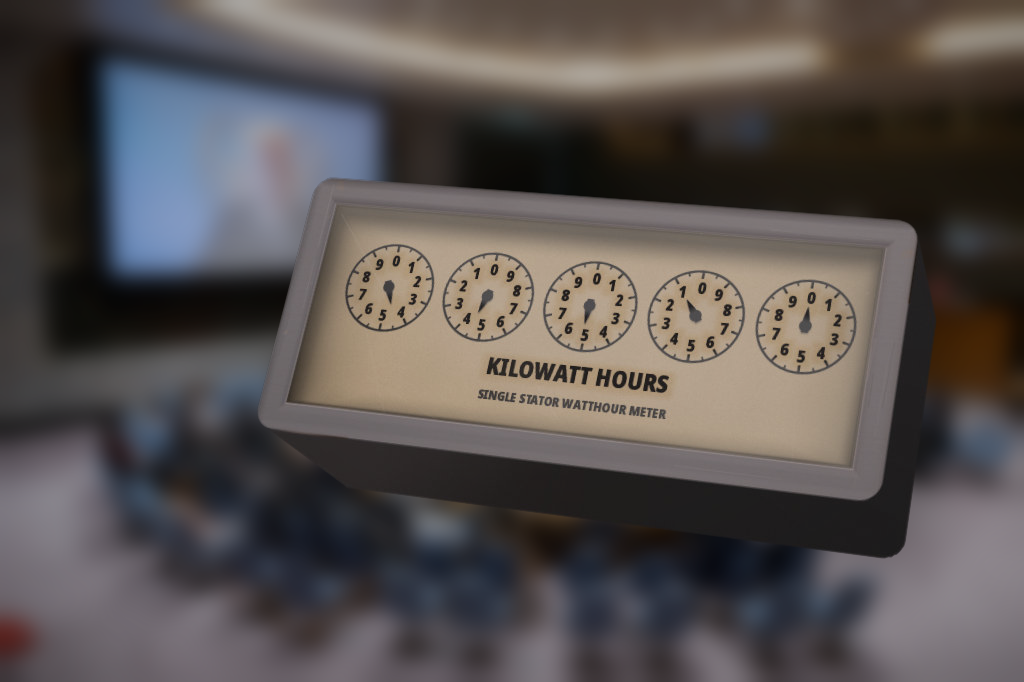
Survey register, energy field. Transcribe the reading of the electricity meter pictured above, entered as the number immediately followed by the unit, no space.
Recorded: 44510kWh
